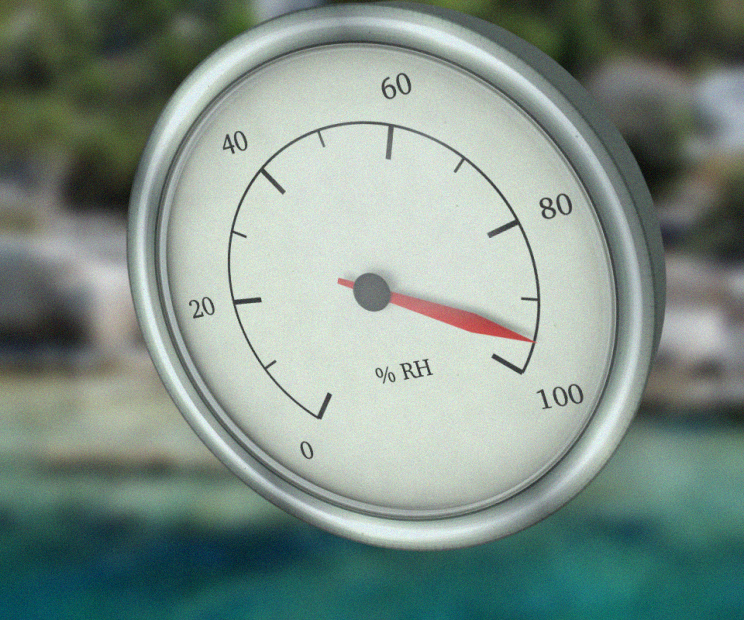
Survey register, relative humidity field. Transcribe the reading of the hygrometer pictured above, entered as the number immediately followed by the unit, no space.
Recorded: 95%
